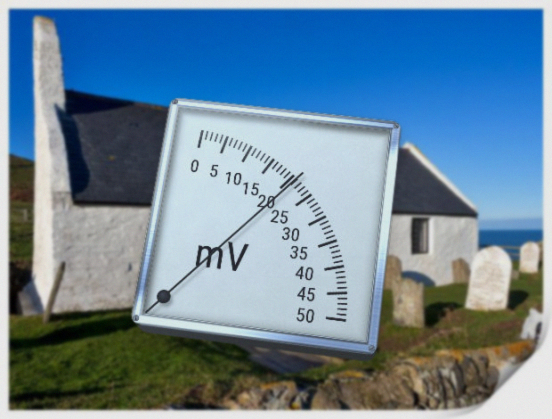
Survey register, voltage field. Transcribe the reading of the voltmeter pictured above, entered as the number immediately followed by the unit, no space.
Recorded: 21mV
